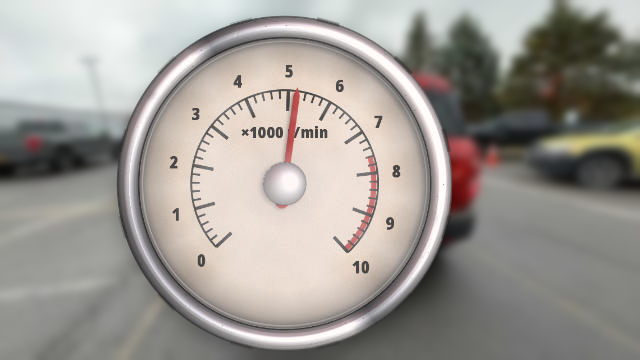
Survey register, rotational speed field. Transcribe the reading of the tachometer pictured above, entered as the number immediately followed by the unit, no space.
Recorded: 5200rpm
